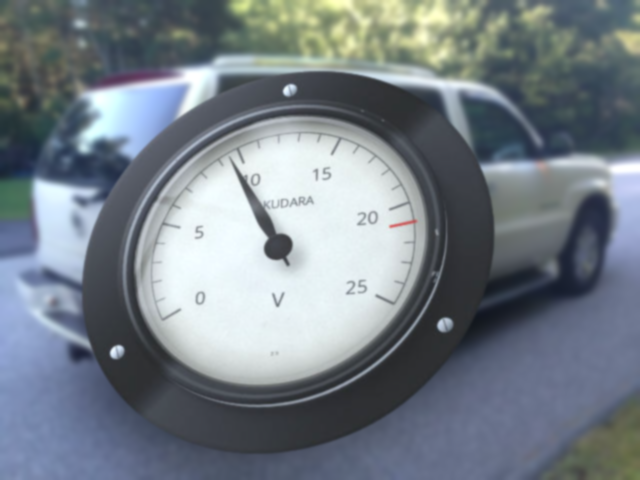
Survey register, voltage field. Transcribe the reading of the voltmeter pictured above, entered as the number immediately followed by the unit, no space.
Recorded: 9.5V
